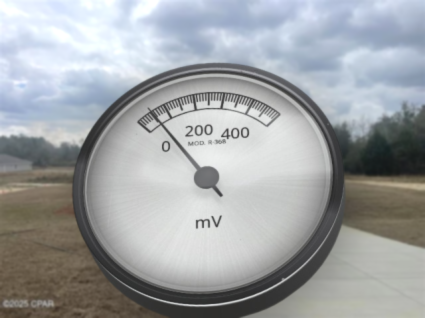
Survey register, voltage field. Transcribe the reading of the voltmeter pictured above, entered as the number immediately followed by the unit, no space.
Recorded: 50mV
